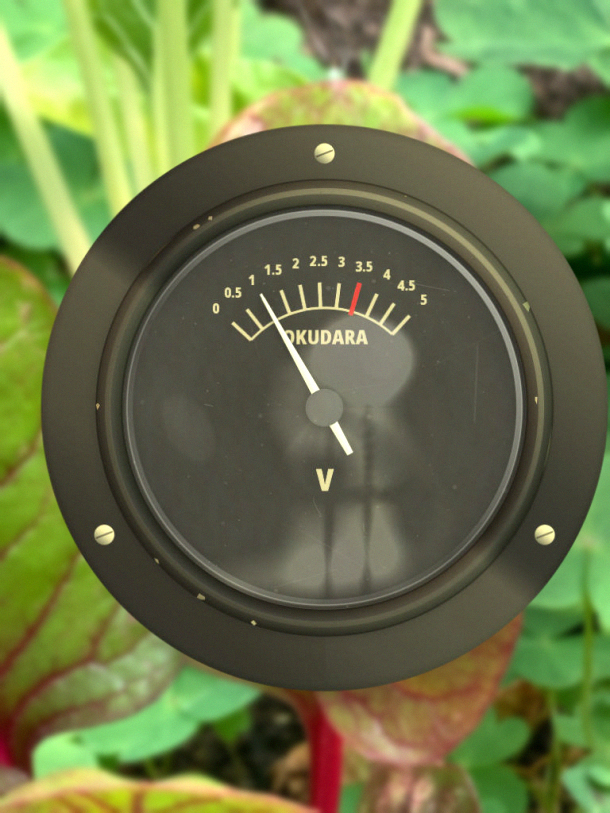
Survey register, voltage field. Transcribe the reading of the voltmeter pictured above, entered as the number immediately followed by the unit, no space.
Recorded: 1V
